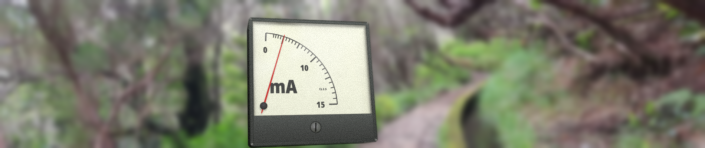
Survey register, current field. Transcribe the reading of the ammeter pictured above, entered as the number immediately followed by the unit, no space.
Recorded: 5mA
